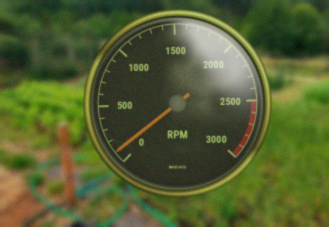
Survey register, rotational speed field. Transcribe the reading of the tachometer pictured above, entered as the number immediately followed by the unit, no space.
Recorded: 100rpm
